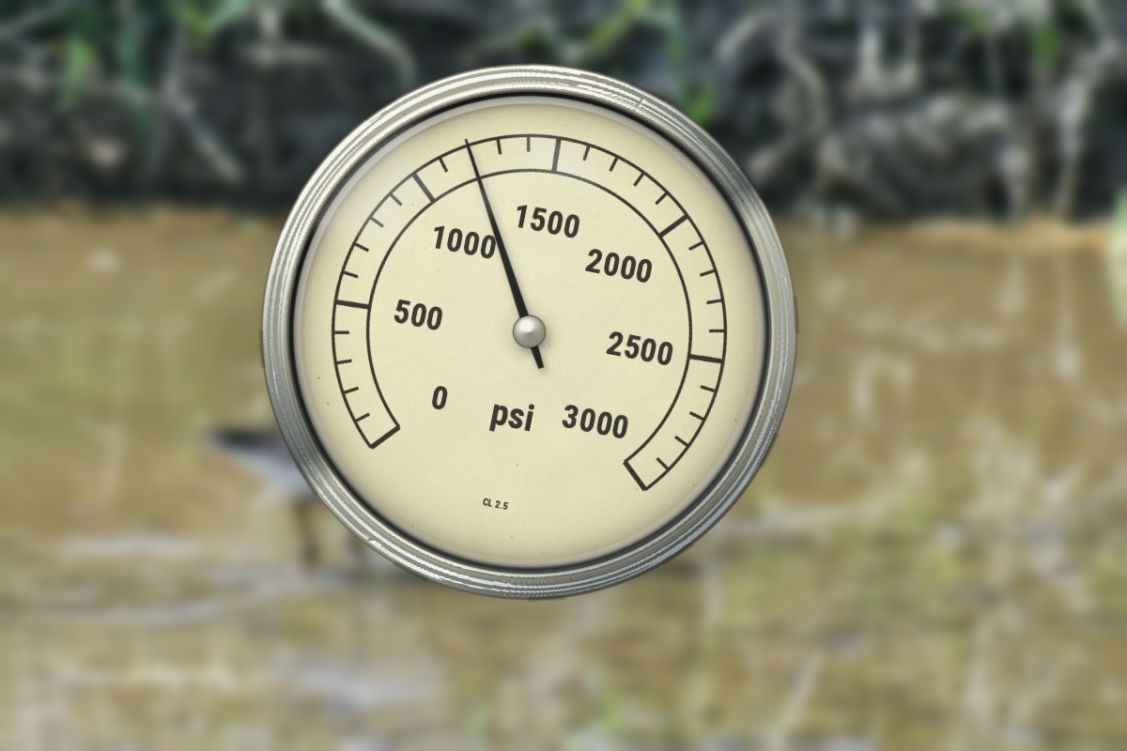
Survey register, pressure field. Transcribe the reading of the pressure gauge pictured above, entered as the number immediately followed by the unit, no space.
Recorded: 1200psi
